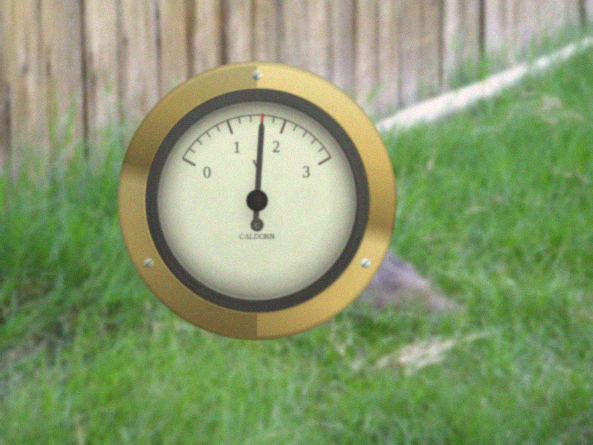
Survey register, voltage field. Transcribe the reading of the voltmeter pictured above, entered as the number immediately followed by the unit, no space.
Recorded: 1.6V
